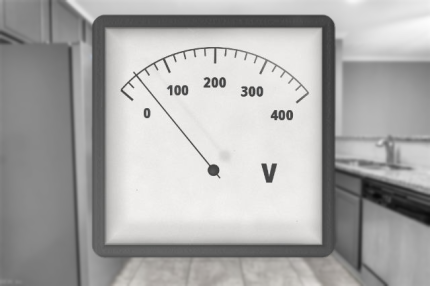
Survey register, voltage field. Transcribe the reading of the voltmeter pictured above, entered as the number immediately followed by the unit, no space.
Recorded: 40V
